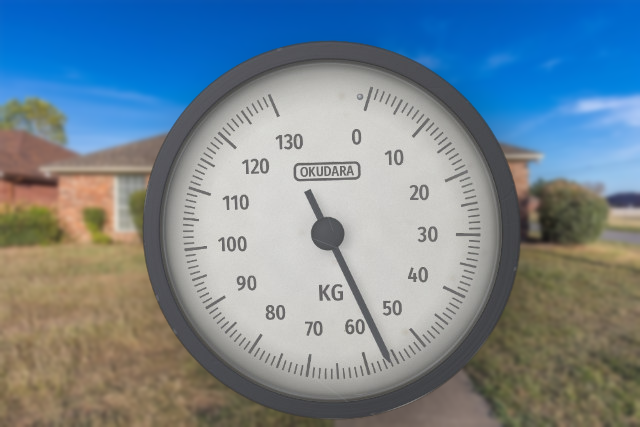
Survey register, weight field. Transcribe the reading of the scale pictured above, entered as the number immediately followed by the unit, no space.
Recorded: 56kg
